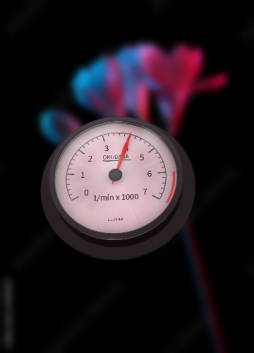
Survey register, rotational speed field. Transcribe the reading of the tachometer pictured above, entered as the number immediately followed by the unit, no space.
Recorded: 4000rpm
